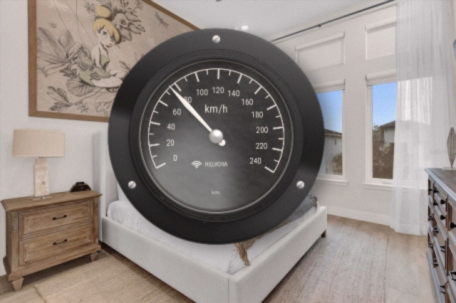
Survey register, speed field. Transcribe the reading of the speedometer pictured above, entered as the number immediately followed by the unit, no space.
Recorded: 75km/h
